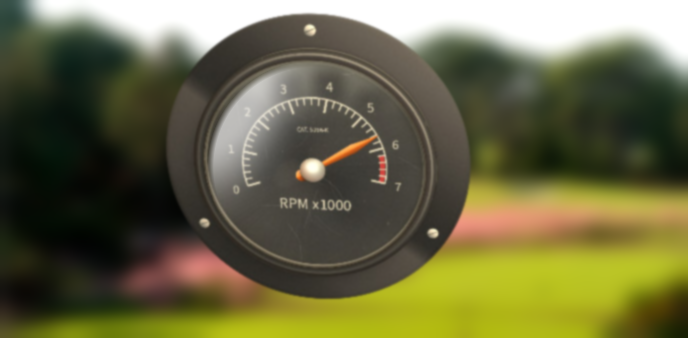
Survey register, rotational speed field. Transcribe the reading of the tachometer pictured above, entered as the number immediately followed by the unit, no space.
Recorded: 5600rpm
